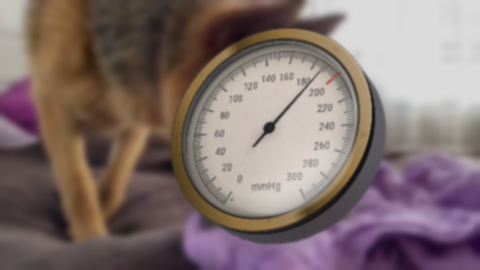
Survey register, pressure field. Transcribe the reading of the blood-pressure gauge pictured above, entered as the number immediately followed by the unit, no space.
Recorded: 190mmHg
